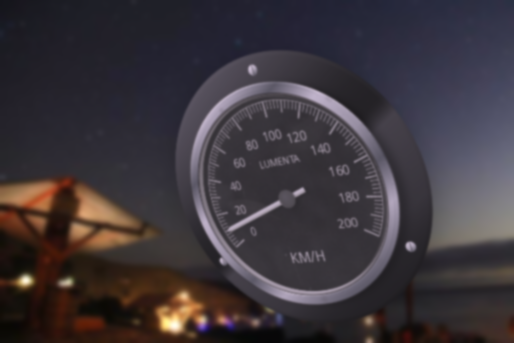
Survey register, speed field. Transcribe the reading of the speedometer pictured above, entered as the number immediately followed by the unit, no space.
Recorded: 10km/h
